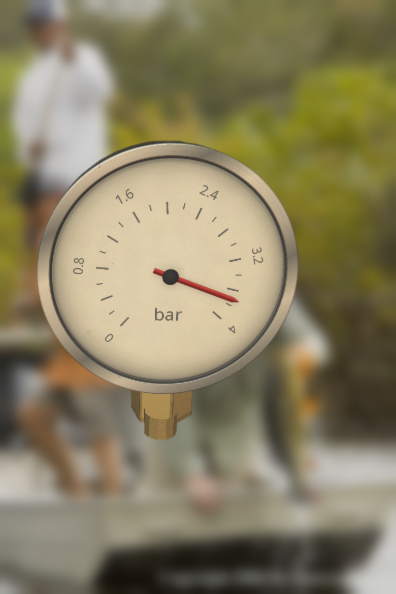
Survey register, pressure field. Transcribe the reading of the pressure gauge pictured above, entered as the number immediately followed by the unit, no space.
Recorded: 3.7bar
